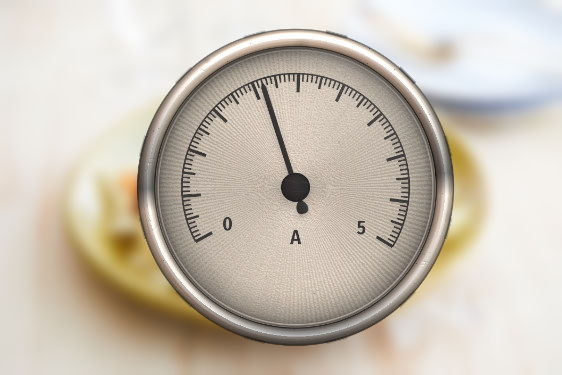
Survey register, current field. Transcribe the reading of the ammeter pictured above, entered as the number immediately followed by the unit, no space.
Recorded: 2.1A
